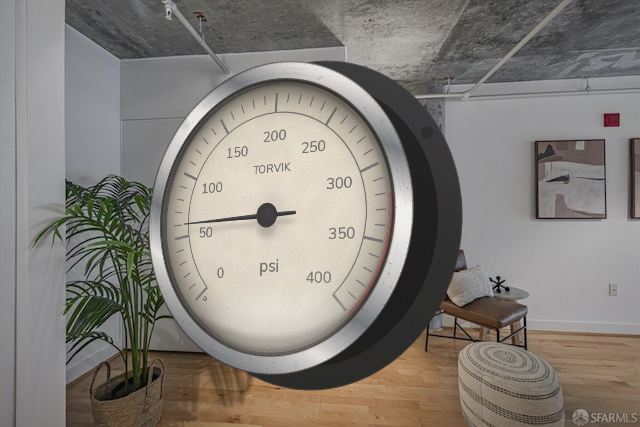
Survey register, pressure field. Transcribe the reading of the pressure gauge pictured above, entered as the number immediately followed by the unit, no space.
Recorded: 60psi
